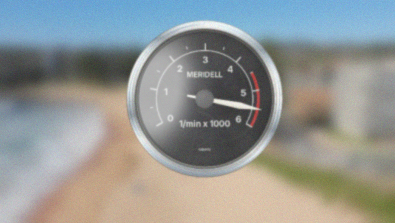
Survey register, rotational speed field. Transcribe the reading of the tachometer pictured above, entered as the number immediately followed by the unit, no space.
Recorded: 5500rpm
